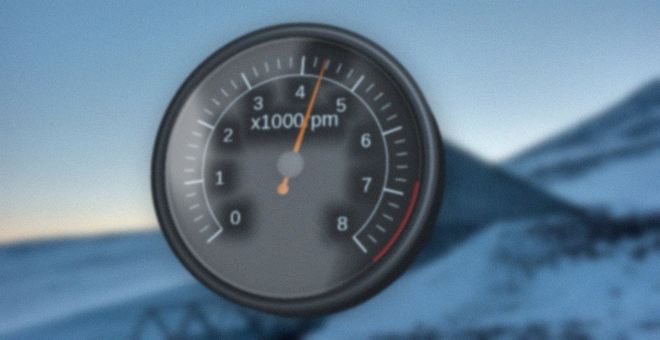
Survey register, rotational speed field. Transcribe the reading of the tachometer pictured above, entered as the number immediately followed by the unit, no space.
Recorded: 4400rpm
